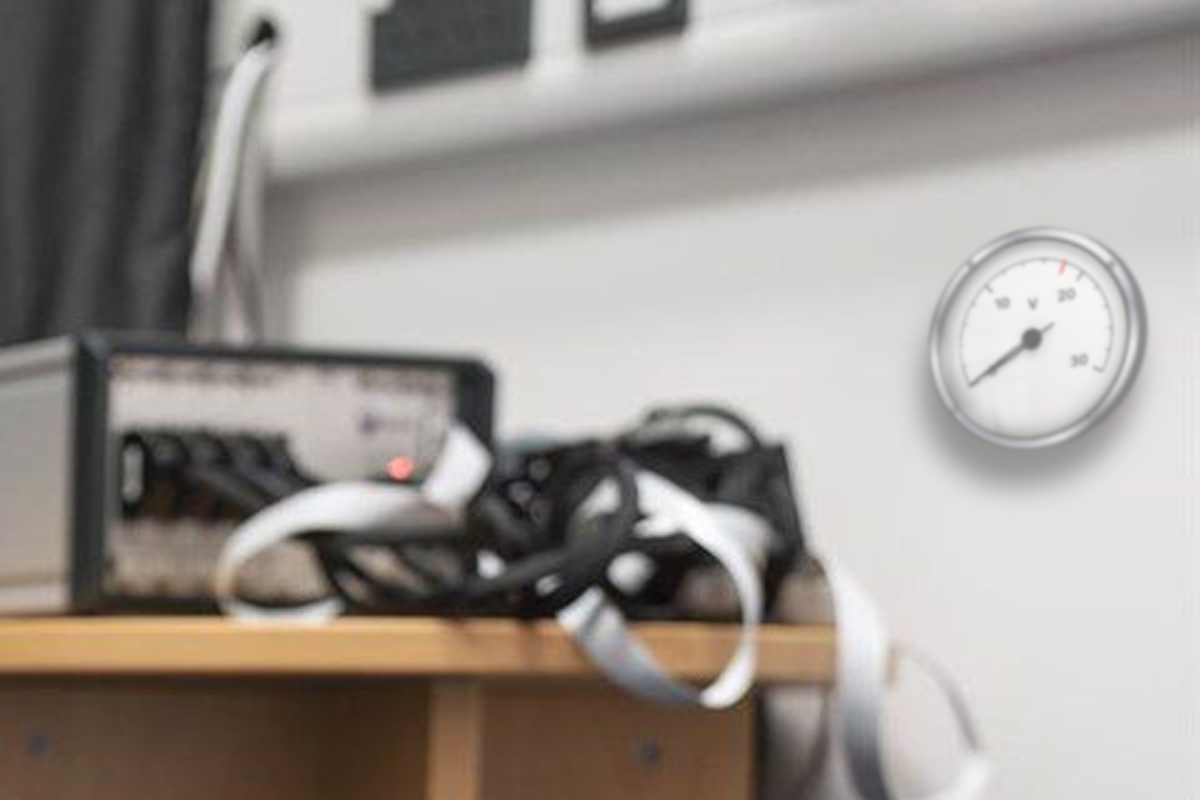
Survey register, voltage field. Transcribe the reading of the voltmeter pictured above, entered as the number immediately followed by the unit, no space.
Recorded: 0V
